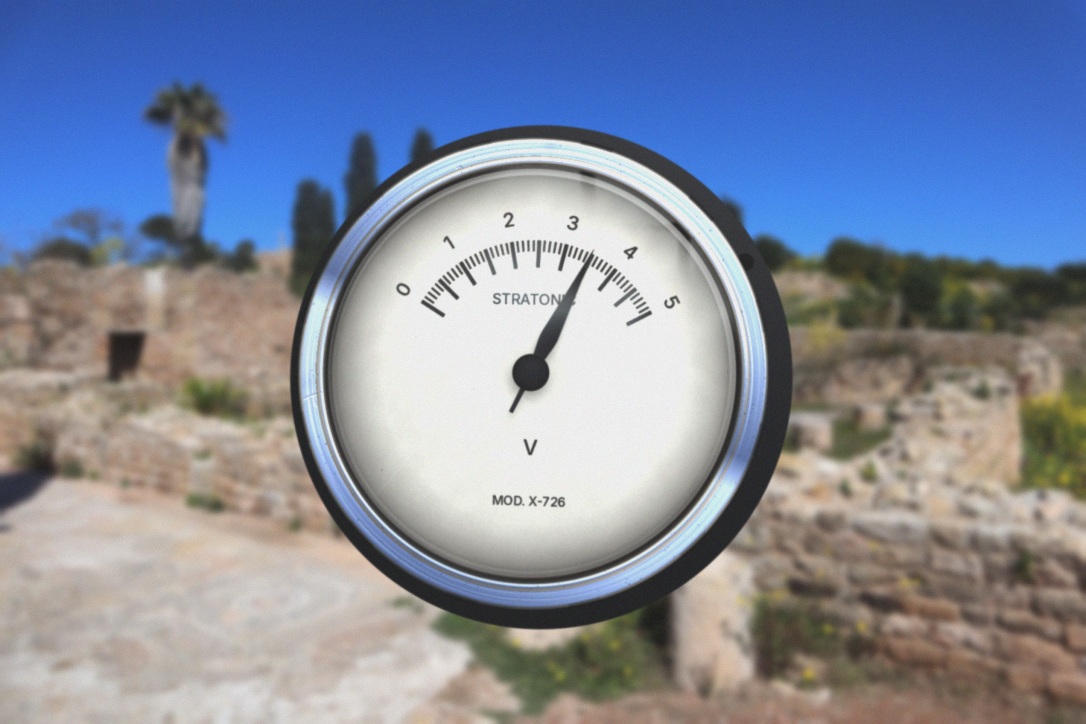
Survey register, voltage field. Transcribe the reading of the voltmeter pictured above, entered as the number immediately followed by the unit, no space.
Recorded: 3.5V
